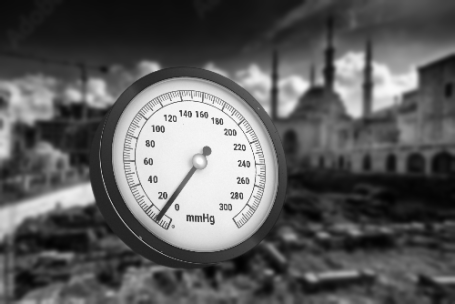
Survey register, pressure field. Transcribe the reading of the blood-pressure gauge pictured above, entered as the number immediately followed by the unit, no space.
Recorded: 10mmHg
